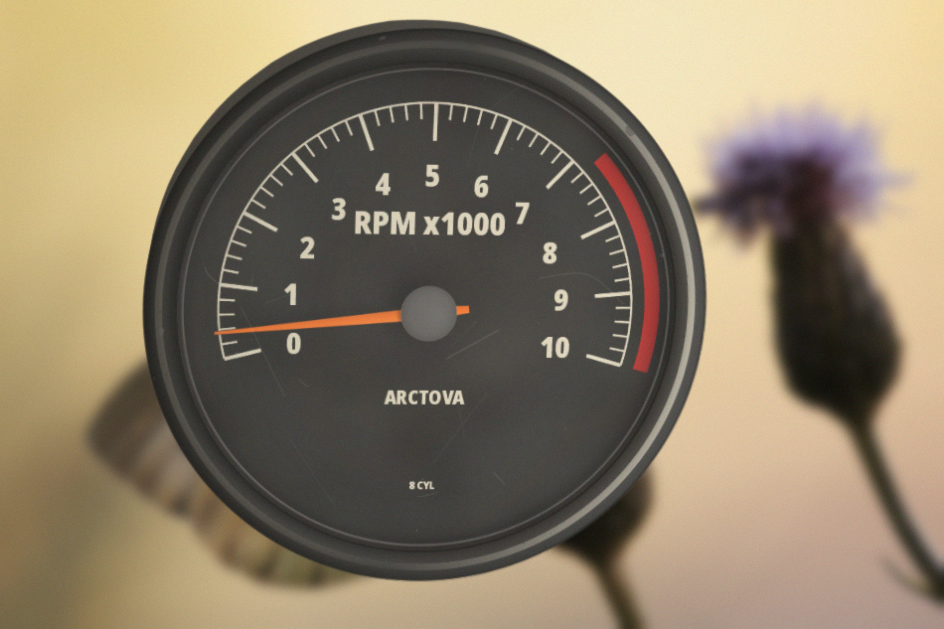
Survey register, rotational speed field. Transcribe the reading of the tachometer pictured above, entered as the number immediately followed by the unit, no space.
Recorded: 400rpm
